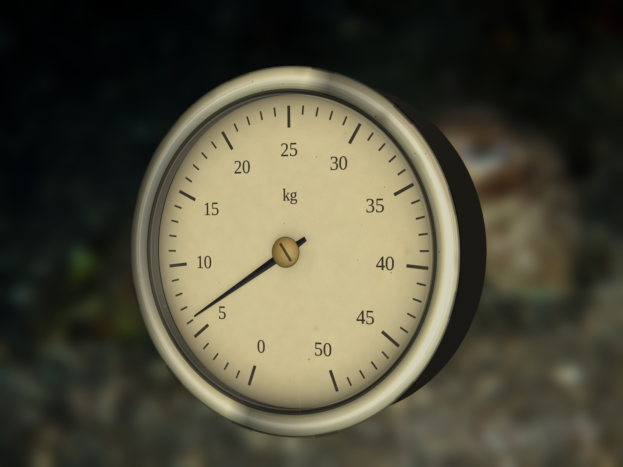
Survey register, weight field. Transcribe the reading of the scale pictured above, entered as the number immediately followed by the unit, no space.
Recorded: 6kg
